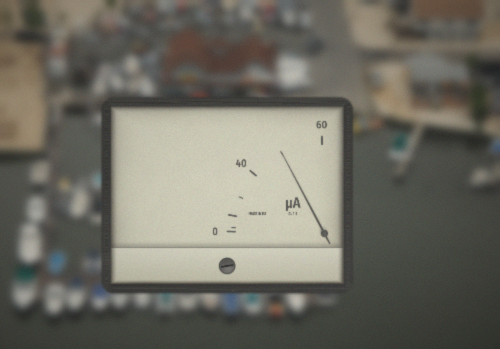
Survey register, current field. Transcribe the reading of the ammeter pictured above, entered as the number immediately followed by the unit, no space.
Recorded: 50µA
